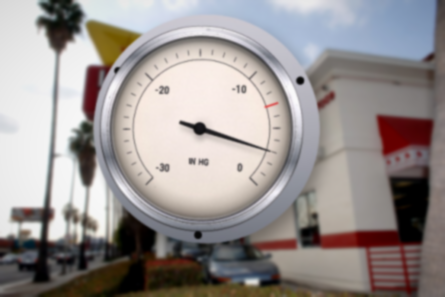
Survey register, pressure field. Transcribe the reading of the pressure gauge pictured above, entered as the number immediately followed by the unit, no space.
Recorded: -3inHg
